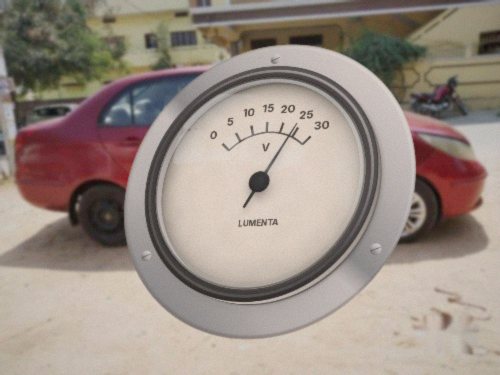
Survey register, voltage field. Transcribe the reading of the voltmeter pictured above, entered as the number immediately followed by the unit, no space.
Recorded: 25V
